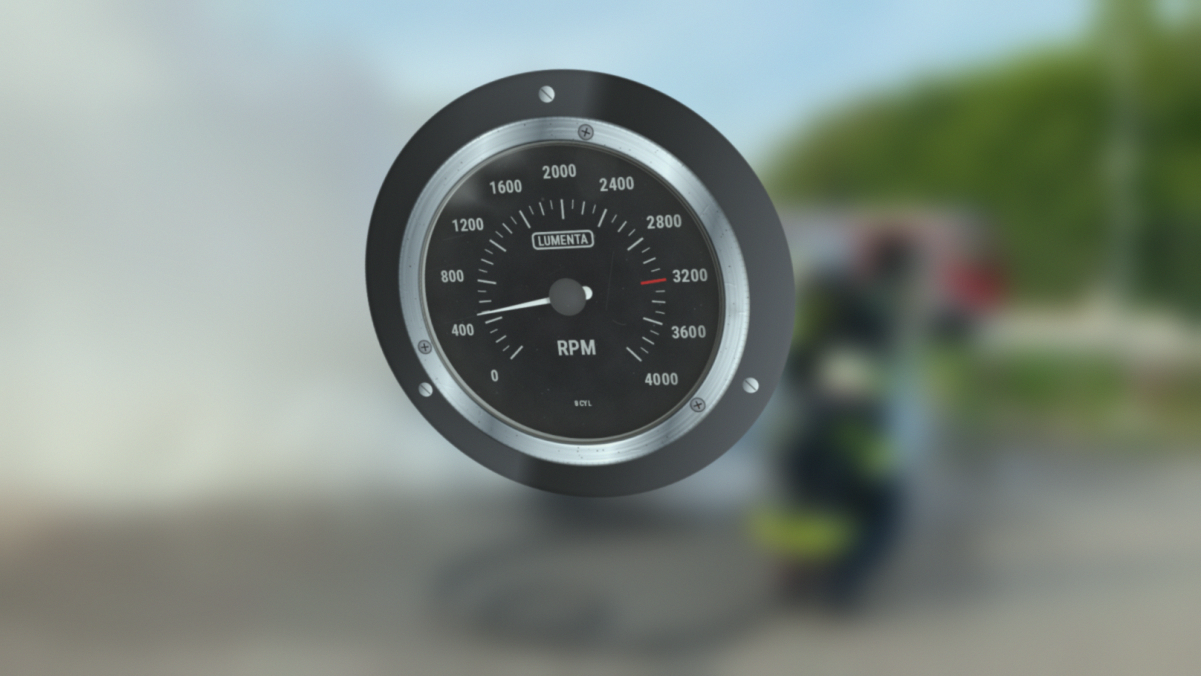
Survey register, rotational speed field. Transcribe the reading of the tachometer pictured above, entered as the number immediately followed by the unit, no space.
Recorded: 500rpm
